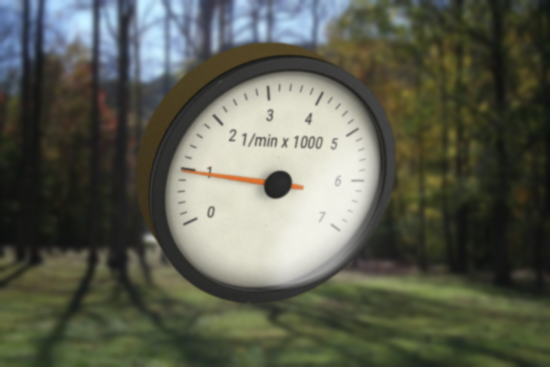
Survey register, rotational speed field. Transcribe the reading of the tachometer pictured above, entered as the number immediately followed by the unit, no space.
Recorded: 1000rpm
